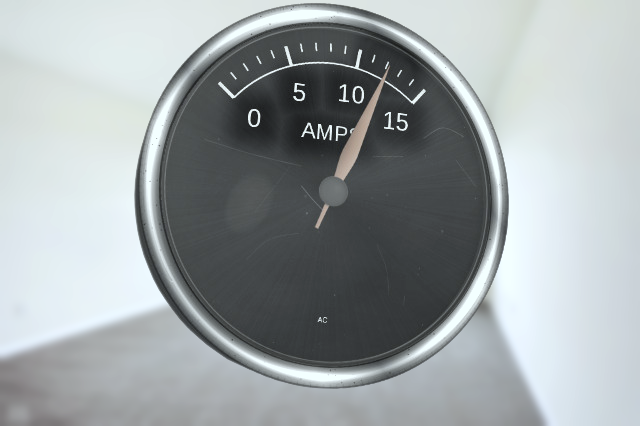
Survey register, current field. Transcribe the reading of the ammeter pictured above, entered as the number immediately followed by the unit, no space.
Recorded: 12A
